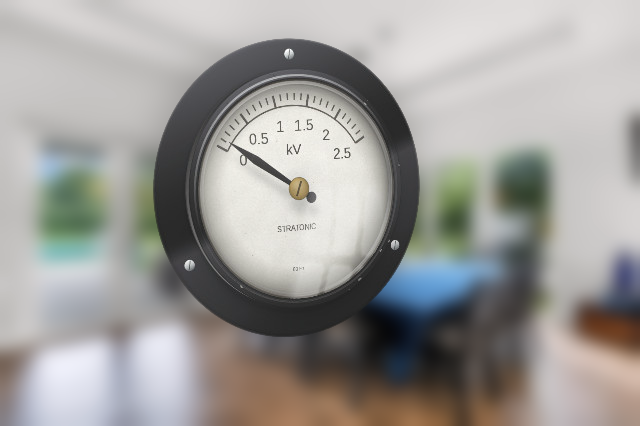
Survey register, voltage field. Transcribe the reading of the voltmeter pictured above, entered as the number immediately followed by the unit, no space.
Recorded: 0.1kV
